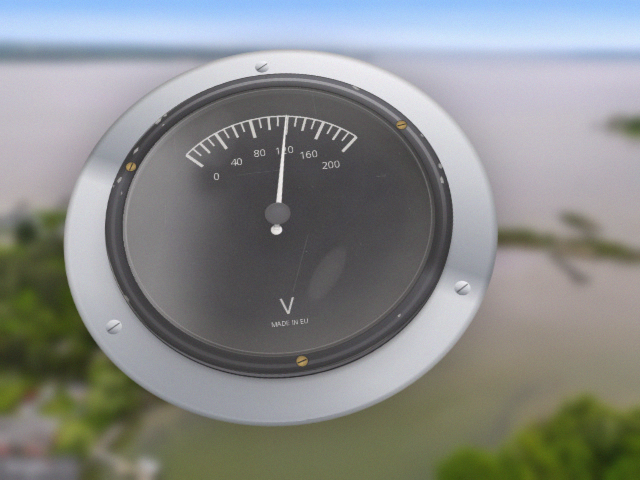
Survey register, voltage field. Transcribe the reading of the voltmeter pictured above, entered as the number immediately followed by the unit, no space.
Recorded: 120V
